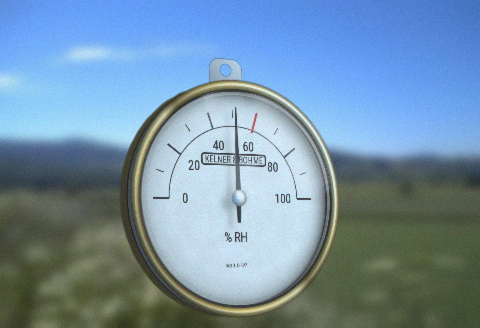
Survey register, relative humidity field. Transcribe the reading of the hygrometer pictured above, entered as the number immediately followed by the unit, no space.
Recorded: 50%
